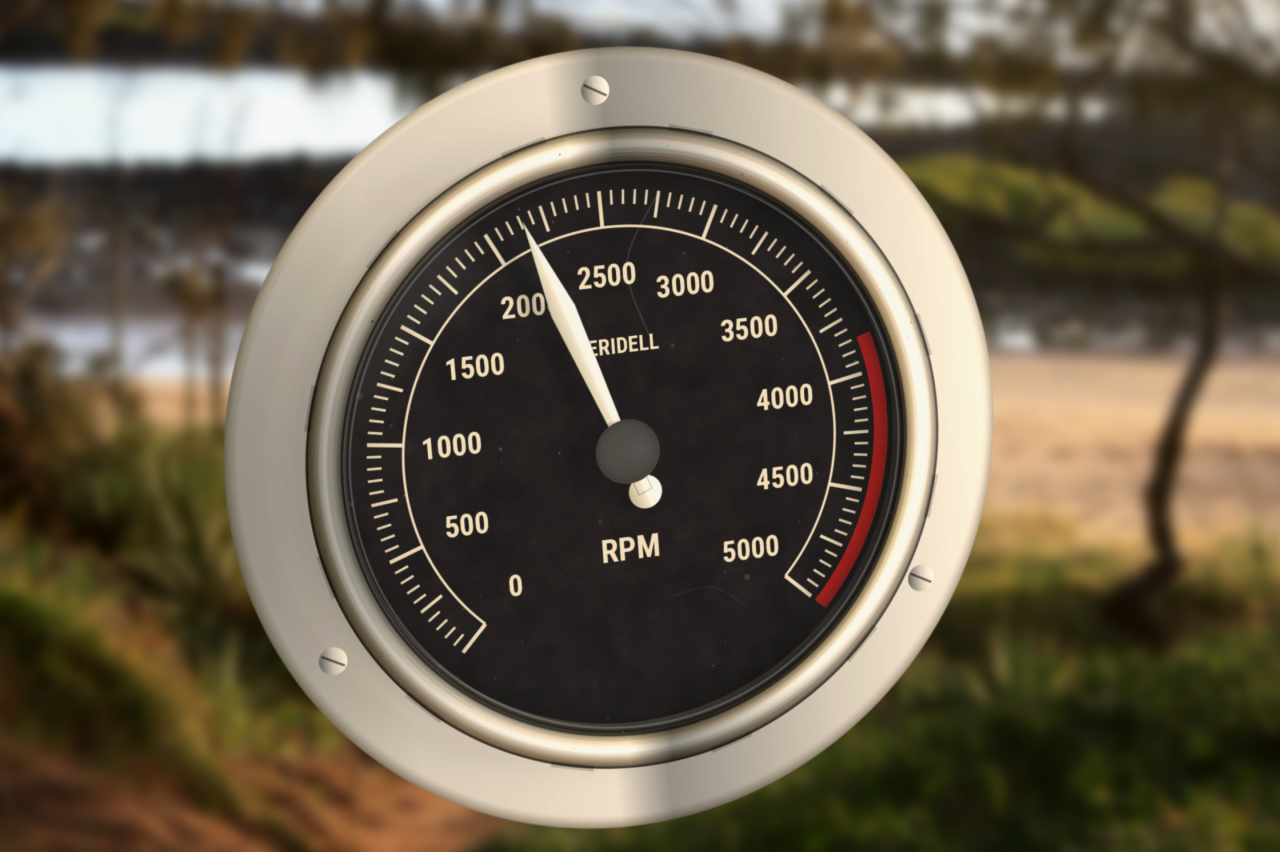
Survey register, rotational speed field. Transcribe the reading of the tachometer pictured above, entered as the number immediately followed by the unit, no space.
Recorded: 2150rpm
